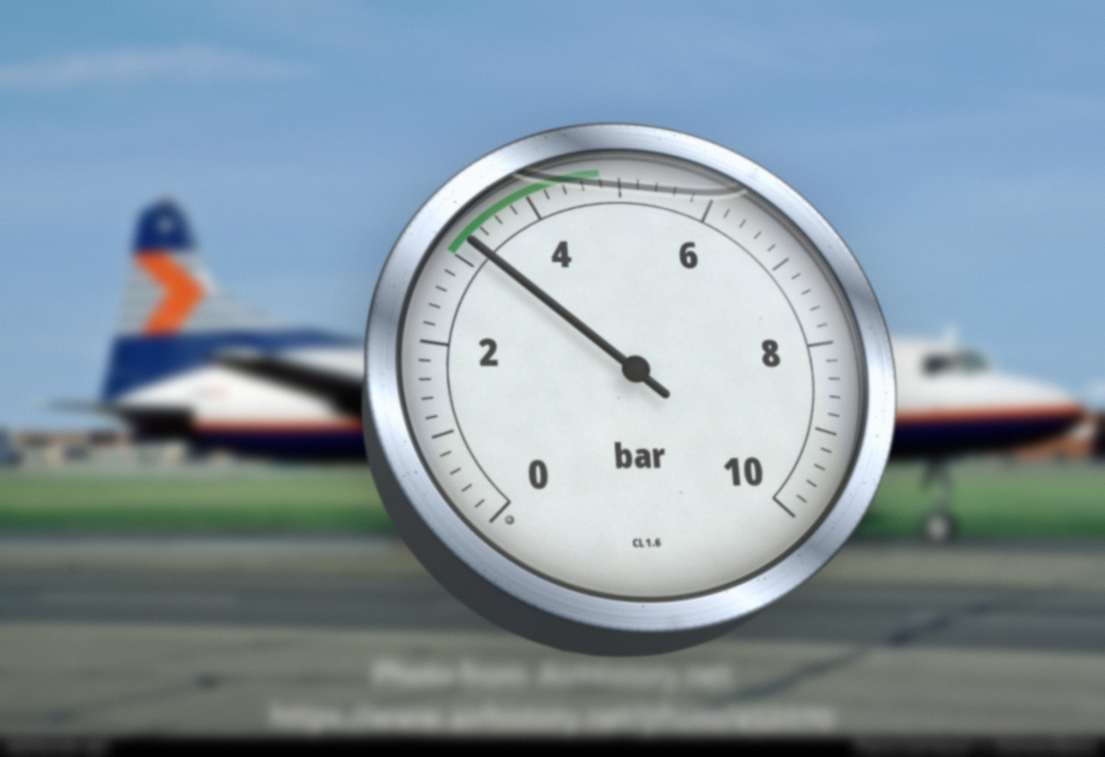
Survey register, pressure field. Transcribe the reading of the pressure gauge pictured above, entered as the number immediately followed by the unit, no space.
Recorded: 3.2bar
